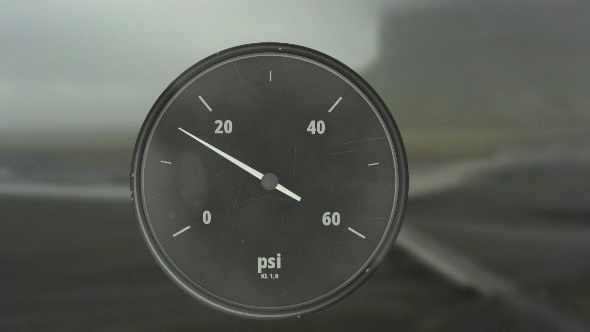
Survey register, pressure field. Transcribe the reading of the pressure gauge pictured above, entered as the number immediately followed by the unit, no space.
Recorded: 15psi
